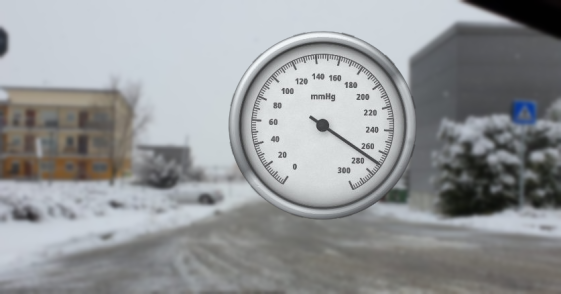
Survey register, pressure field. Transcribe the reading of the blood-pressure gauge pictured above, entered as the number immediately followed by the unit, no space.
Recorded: 270mmHg
